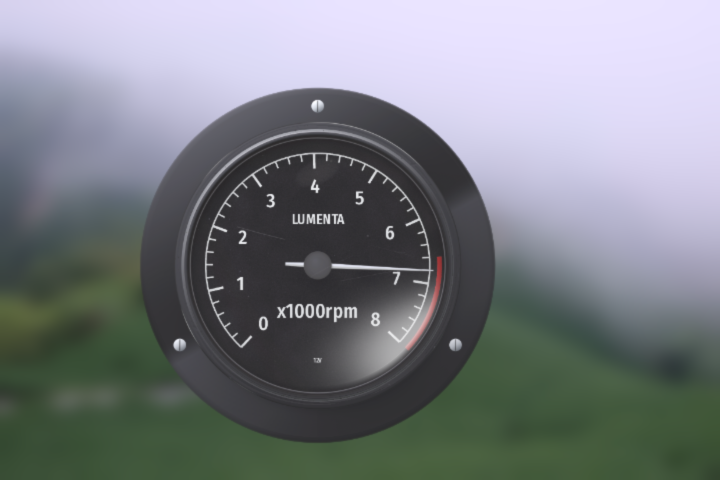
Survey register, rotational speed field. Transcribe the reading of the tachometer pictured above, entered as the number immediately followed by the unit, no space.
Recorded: 6800rpm
